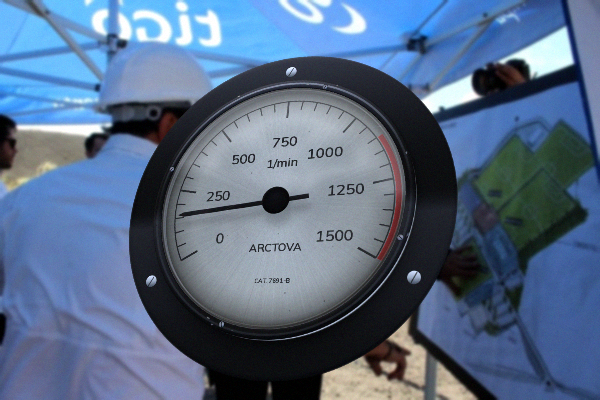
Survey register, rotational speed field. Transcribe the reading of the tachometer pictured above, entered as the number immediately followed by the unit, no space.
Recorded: 150rpm
